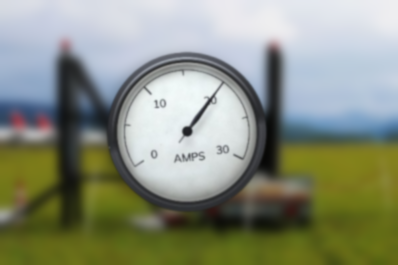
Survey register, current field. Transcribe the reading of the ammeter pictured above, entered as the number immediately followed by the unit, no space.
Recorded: 20A
